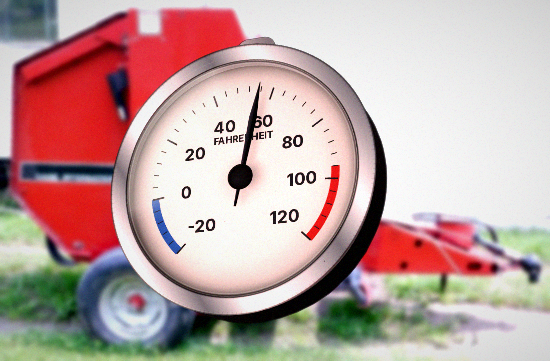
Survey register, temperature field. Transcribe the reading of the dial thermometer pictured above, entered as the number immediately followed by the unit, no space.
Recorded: 56°F
